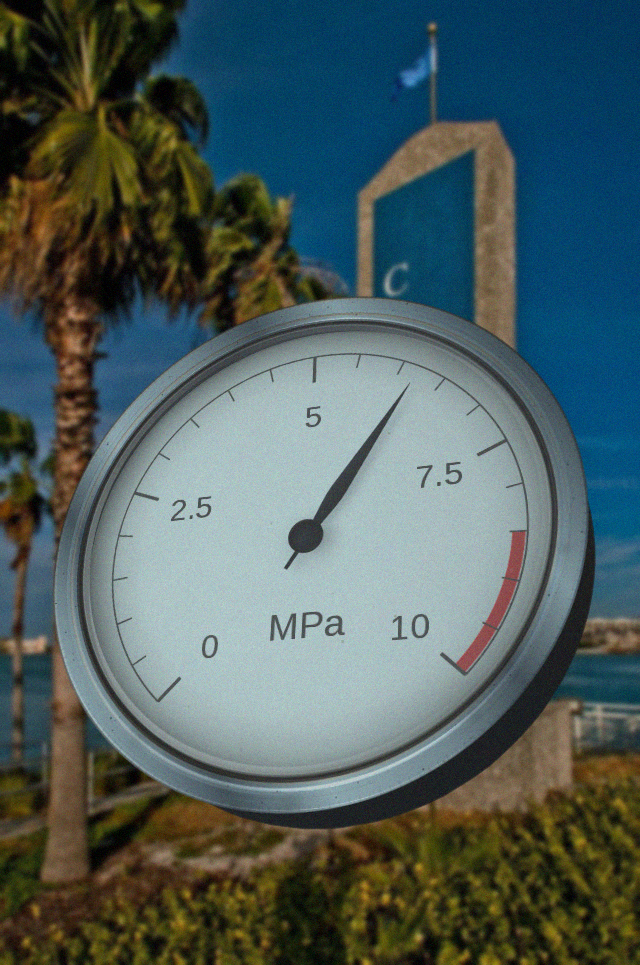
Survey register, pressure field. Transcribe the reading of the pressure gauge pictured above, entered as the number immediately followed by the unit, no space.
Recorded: 6.25MPa
